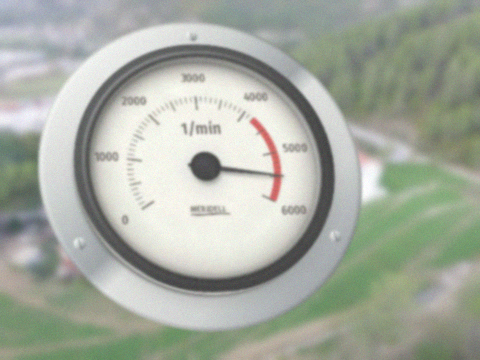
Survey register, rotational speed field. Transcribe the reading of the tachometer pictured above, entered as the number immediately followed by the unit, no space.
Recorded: 5500rpm
